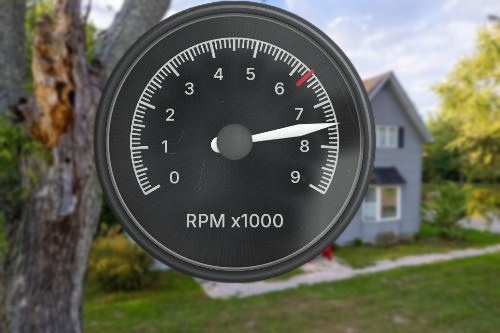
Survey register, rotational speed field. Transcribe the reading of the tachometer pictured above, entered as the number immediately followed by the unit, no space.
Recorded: 7500rpm
